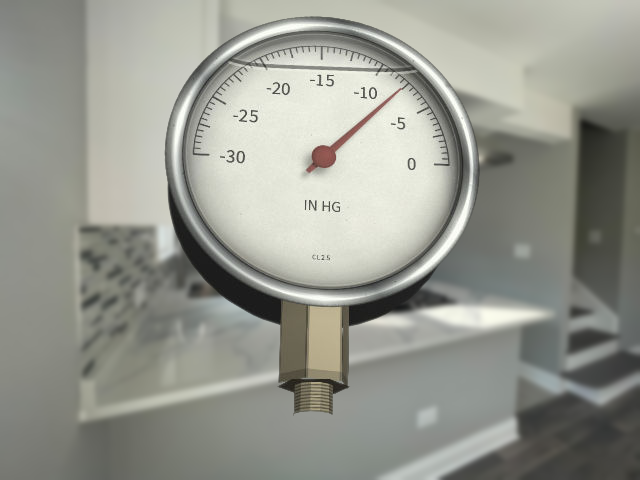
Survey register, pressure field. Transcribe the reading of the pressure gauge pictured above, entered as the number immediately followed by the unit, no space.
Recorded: -7.5inHg
